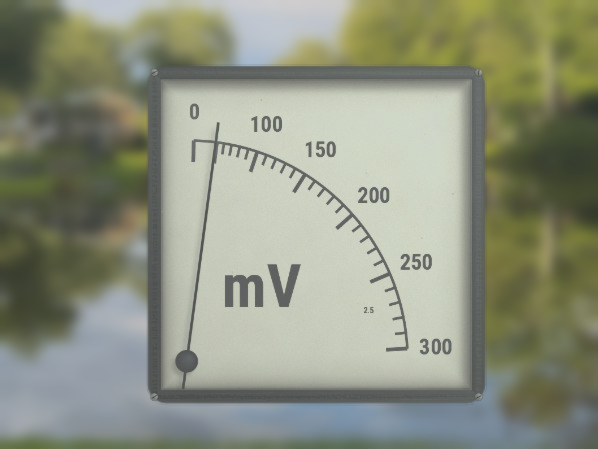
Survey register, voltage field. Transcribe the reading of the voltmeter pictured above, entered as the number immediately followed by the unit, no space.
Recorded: 50mV
